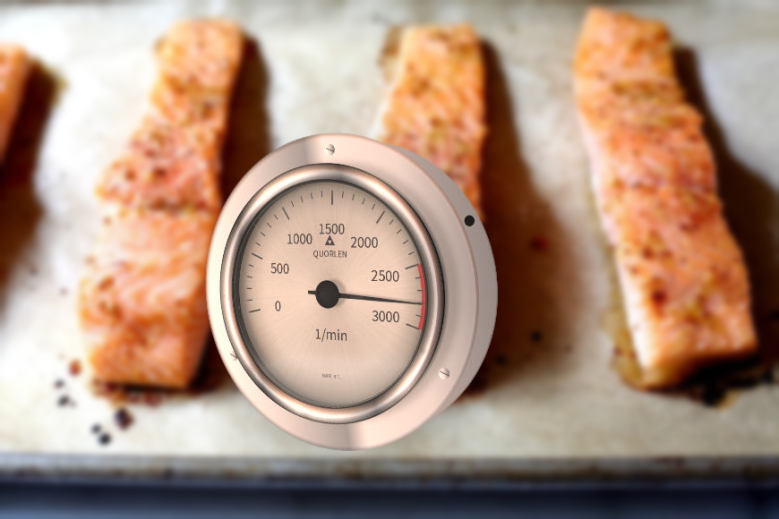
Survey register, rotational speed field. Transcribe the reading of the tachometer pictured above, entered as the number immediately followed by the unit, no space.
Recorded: 2800rpm
